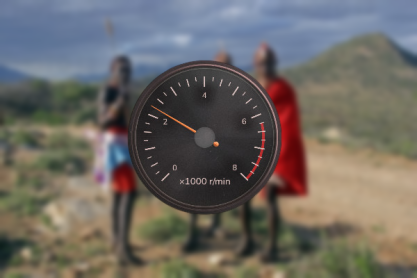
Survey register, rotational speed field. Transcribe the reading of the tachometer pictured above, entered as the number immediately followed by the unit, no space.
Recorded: 2250rpm
